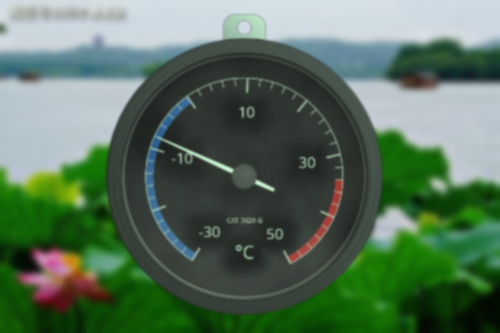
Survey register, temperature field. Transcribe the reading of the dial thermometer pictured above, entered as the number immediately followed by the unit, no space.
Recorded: -8°C
